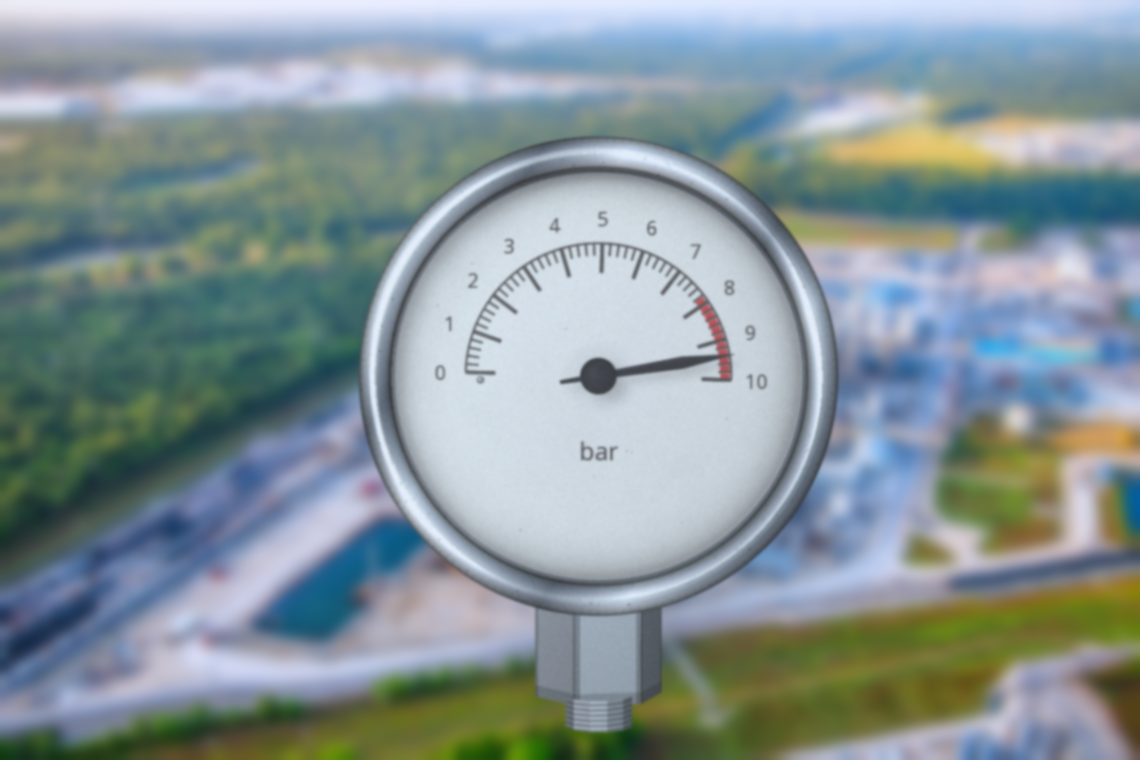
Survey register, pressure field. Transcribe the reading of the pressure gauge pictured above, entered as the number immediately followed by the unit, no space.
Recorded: 9.4bar
